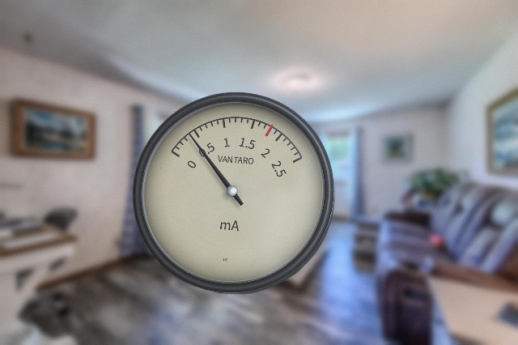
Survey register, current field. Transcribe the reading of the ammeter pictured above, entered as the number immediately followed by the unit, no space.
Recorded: 0.4mA
